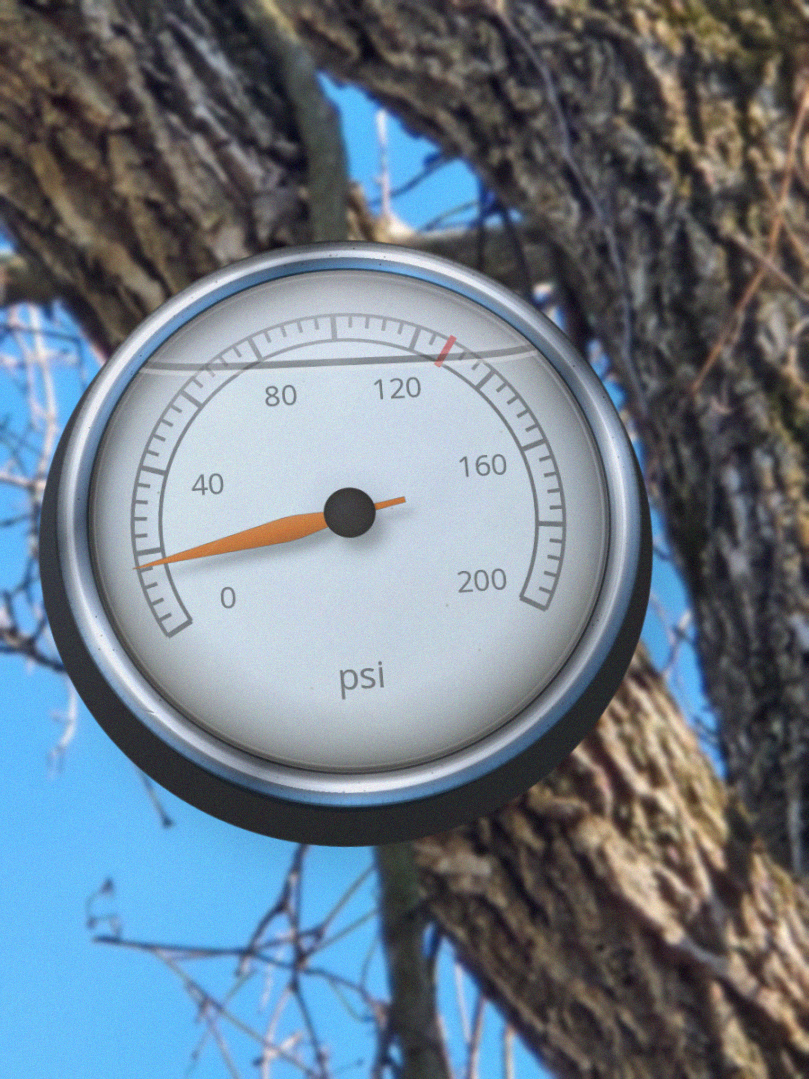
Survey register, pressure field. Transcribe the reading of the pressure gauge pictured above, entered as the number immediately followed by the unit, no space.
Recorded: 16psi
